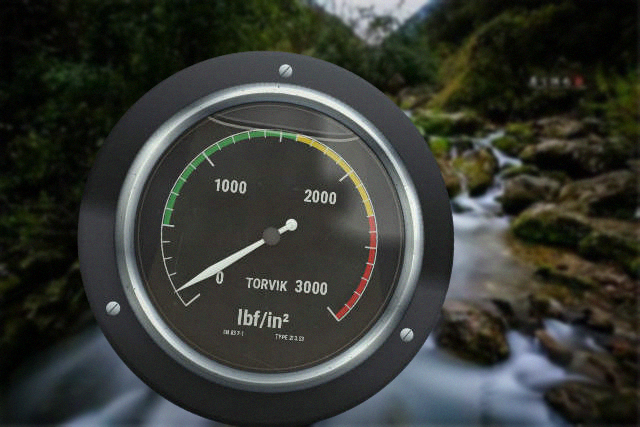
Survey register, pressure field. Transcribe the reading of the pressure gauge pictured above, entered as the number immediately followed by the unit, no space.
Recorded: 100psi
